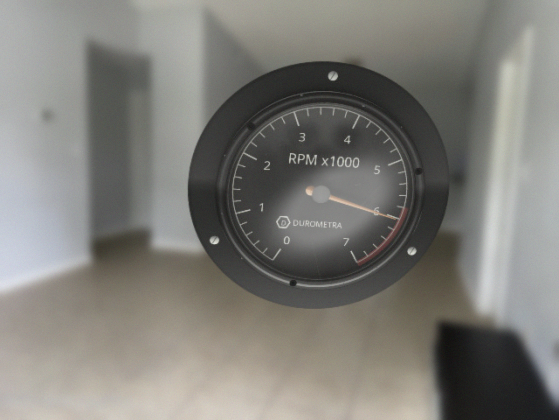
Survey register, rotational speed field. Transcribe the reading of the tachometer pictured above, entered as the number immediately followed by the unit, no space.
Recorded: 6000rpm
